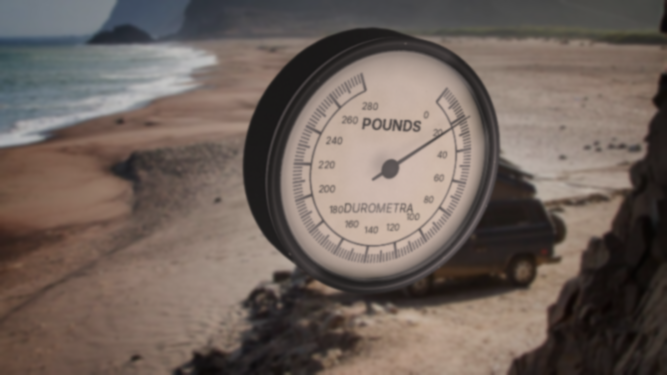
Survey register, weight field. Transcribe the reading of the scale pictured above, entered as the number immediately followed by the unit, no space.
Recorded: 20lb
